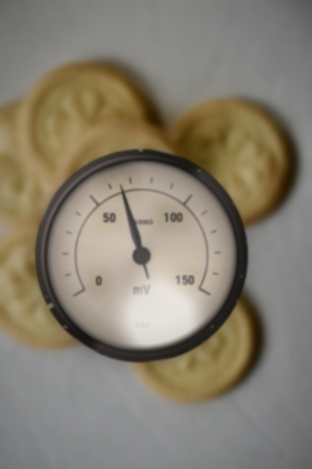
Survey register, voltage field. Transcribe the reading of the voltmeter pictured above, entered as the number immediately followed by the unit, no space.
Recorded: 65mV
